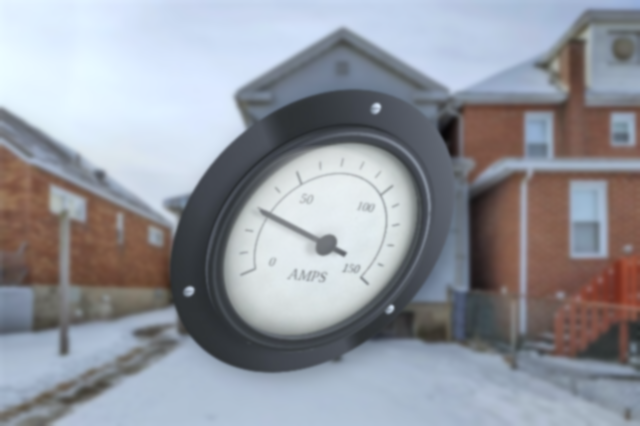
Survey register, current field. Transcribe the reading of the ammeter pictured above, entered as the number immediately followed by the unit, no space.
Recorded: 30A
